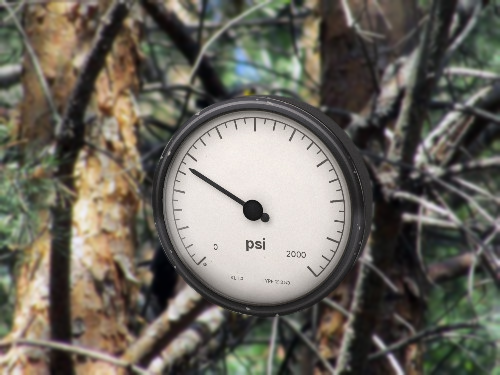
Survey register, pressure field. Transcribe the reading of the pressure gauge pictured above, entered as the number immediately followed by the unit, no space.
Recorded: 550psi
